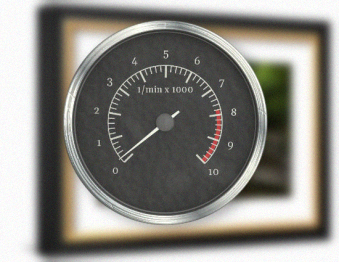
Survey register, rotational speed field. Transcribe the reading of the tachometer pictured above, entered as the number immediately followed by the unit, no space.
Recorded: 200rpm
